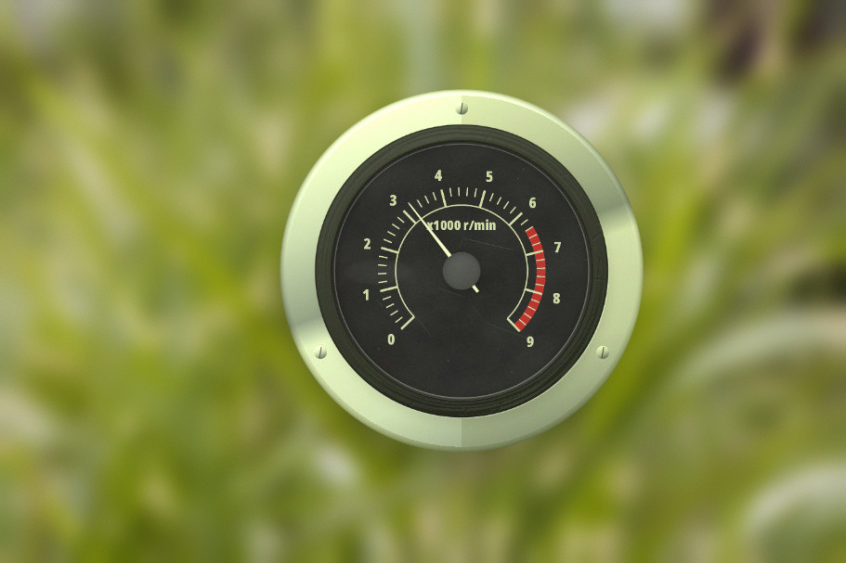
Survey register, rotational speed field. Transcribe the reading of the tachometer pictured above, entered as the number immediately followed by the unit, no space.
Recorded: 3200rpm
